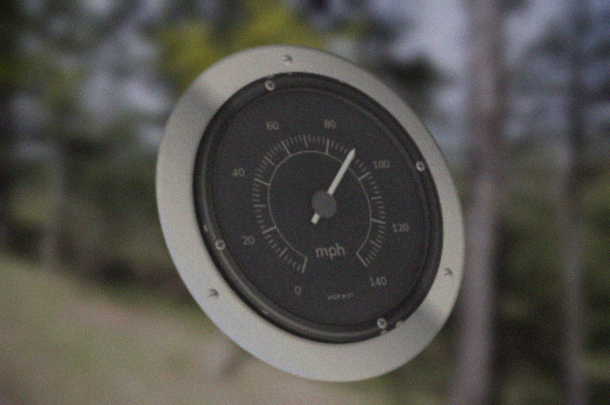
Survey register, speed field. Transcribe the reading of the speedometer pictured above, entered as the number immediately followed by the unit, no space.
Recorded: 90mph
